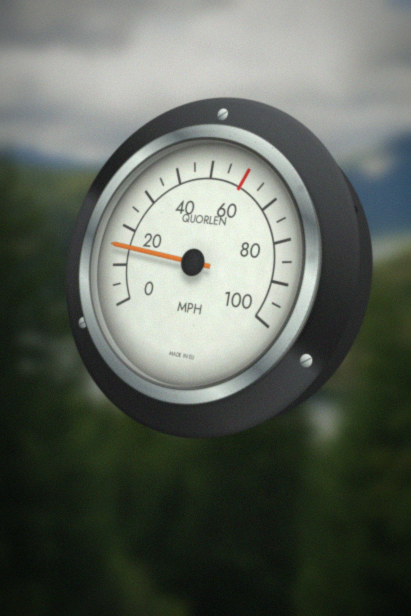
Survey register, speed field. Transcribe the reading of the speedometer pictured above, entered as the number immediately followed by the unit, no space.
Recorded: 15mph
